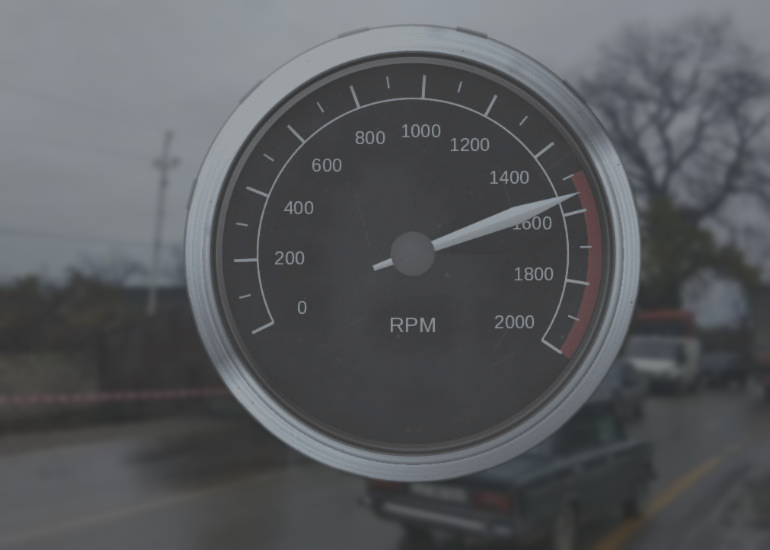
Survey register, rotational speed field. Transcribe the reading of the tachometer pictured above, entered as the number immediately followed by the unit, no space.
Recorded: 1550rpm
